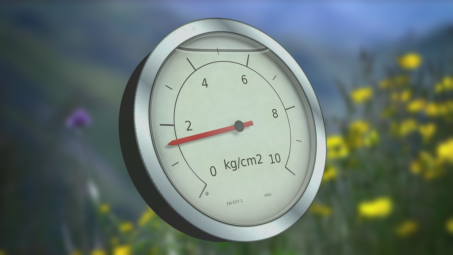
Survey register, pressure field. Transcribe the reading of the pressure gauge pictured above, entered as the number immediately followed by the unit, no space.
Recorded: 1.5kg/cm²
